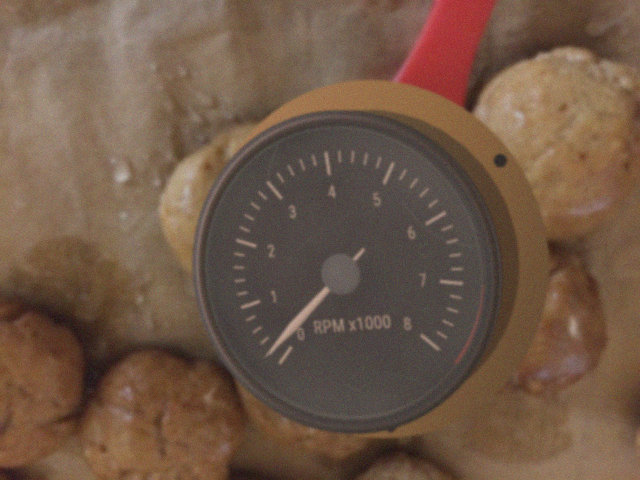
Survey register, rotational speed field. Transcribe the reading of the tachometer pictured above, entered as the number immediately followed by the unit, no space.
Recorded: 200rpm
